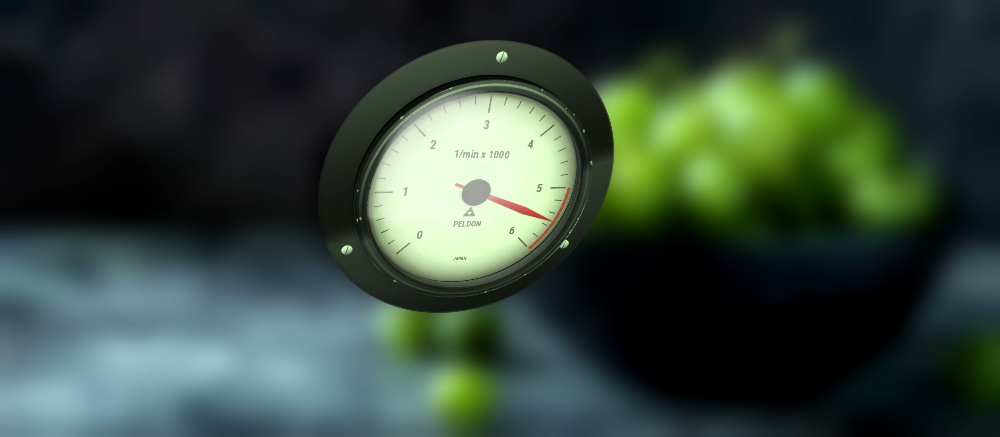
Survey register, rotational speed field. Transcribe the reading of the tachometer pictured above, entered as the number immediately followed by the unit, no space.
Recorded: 5500rpm
